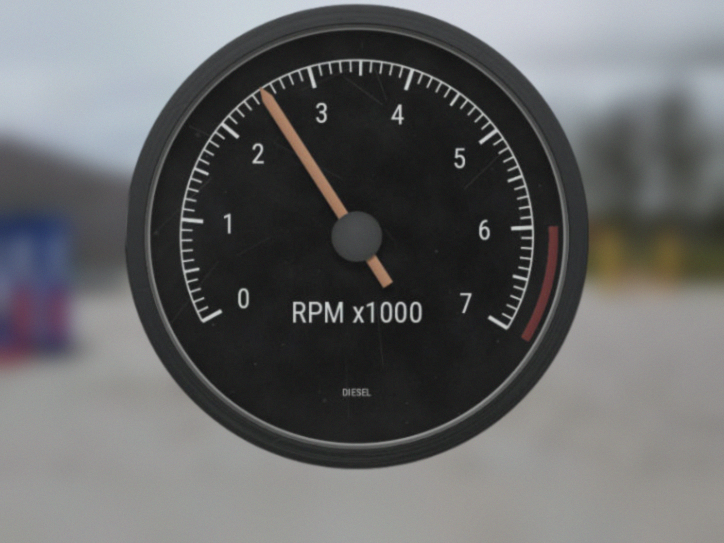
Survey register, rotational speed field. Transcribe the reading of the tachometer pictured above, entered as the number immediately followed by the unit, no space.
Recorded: 2500rpm
